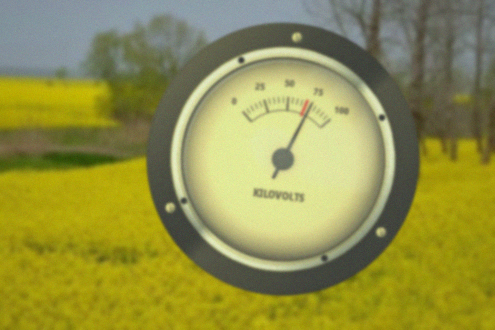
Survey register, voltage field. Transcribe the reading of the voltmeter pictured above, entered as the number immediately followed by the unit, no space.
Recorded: 75kV
